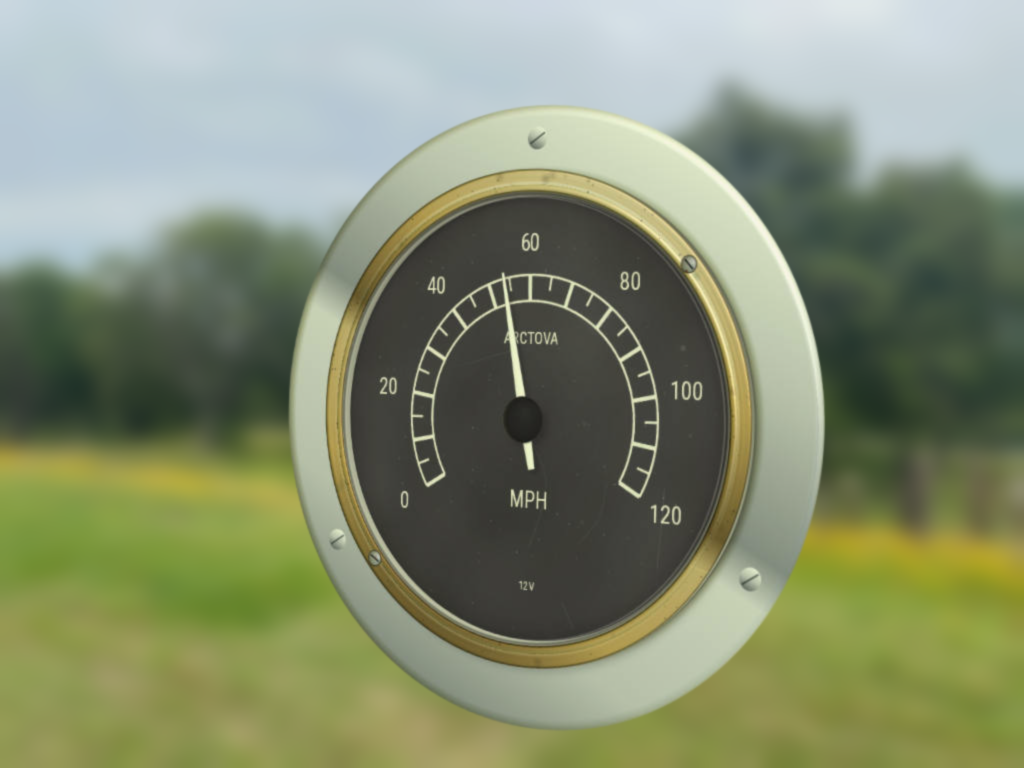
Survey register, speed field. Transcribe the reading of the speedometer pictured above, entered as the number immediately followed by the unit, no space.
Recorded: 55mph
